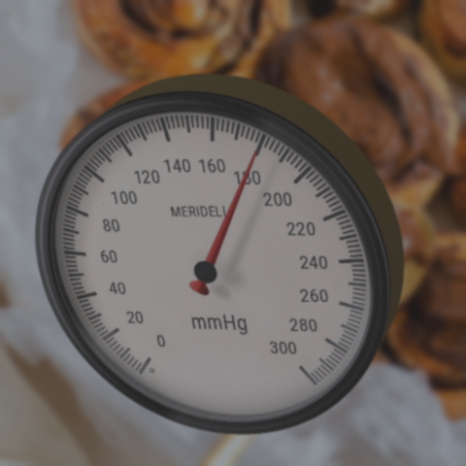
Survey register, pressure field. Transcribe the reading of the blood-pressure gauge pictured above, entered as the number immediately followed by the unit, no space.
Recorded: 180mmHg
